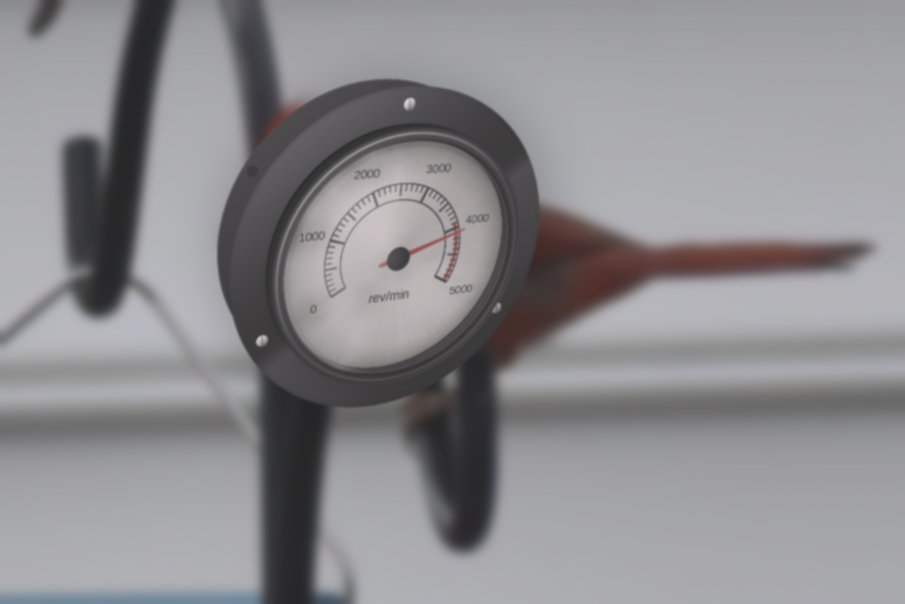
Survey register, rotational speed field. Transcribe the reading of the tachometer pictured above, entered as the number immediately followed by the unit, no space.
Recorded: 4000rpm
